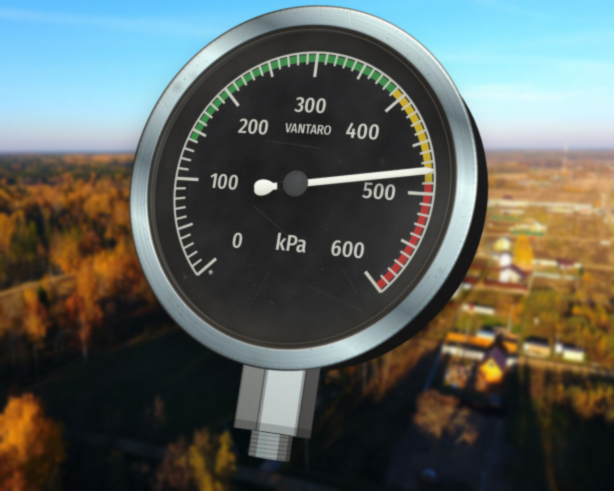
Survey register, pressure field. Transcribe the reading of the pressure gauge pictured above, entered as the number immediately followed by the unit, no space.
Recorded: 480kPa
